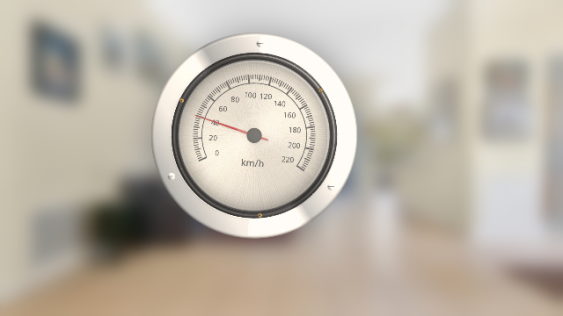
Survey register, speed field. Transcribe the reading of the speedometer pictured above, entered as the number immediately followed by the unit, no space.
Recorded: 40km/h
